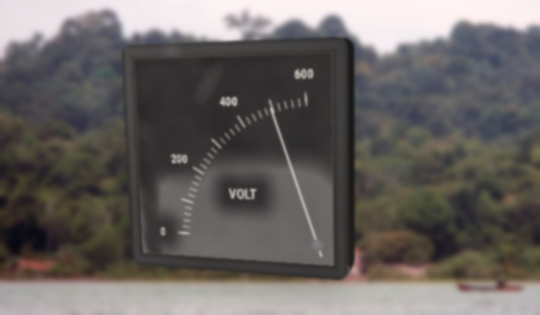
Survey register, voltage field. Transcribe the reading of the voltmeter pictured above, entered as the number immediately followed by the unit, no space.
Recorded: 500V
